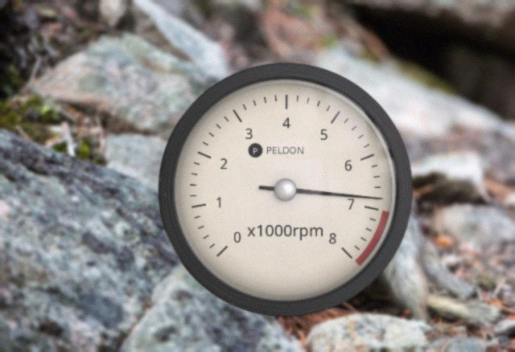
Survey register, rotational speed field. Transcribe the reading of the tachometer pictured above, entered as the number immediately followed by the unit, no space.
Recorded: 6800rpm
